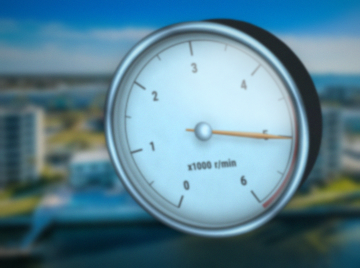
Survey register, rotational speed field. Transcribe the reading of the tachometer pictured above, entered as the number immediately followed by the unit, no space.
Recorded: 5000rpm
